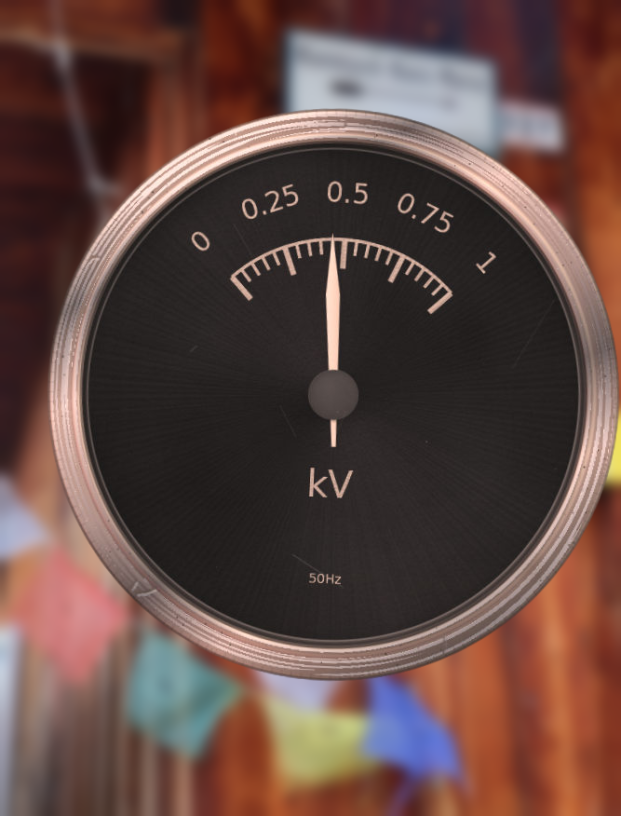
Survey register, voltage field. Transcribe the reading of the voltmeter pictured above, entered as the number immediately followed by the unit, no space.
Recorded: 0.45kV
